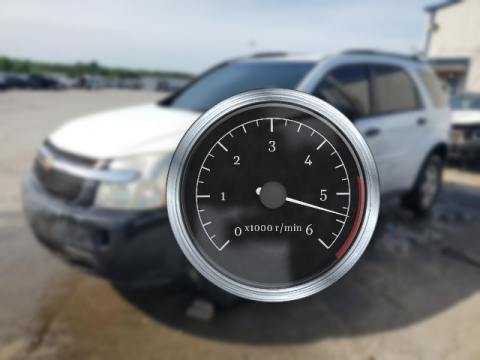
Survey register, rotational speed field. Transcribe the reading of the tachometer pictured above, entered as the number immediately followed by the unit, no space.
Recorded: 5375rpm
